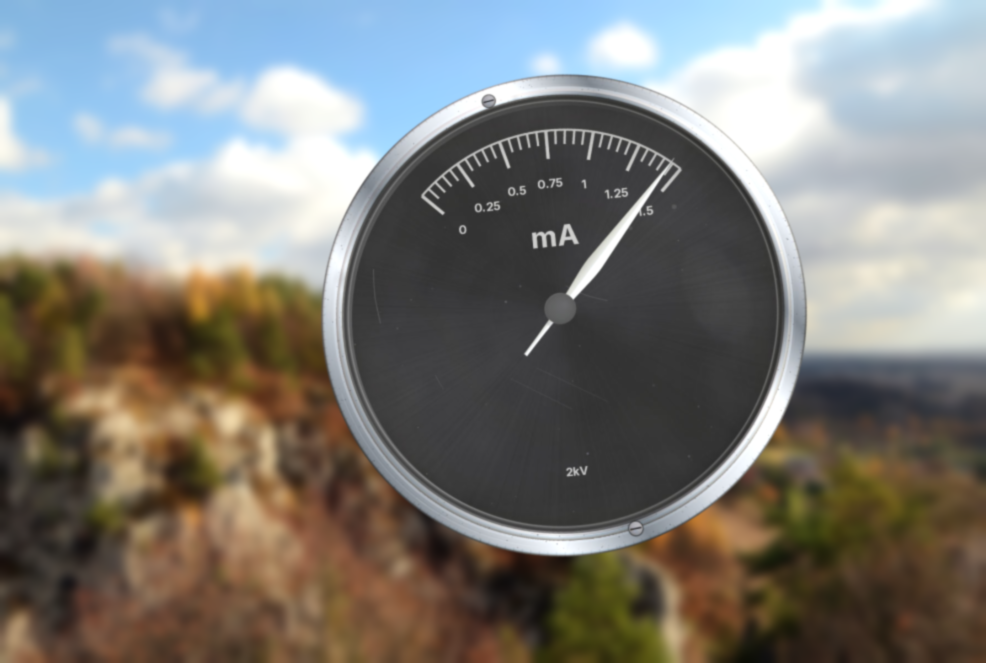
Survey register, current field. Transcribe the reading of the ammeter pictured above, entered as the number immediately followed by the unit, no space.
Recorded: 1.45mA
